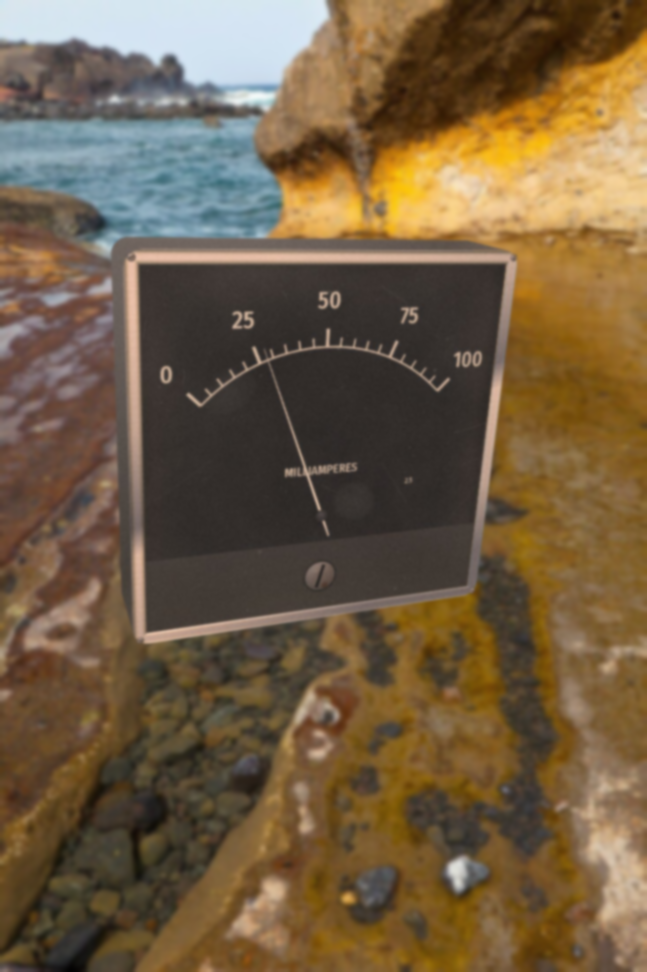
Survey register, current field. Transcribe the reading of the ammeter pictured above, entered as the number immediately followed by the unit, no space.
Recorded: 27.5mA
